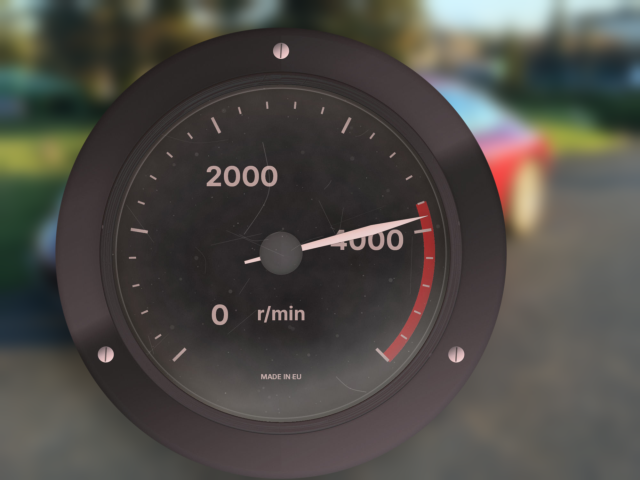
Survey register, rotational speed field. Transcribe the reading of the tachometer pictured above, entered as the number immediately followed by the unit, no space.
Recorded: 3900rpm
